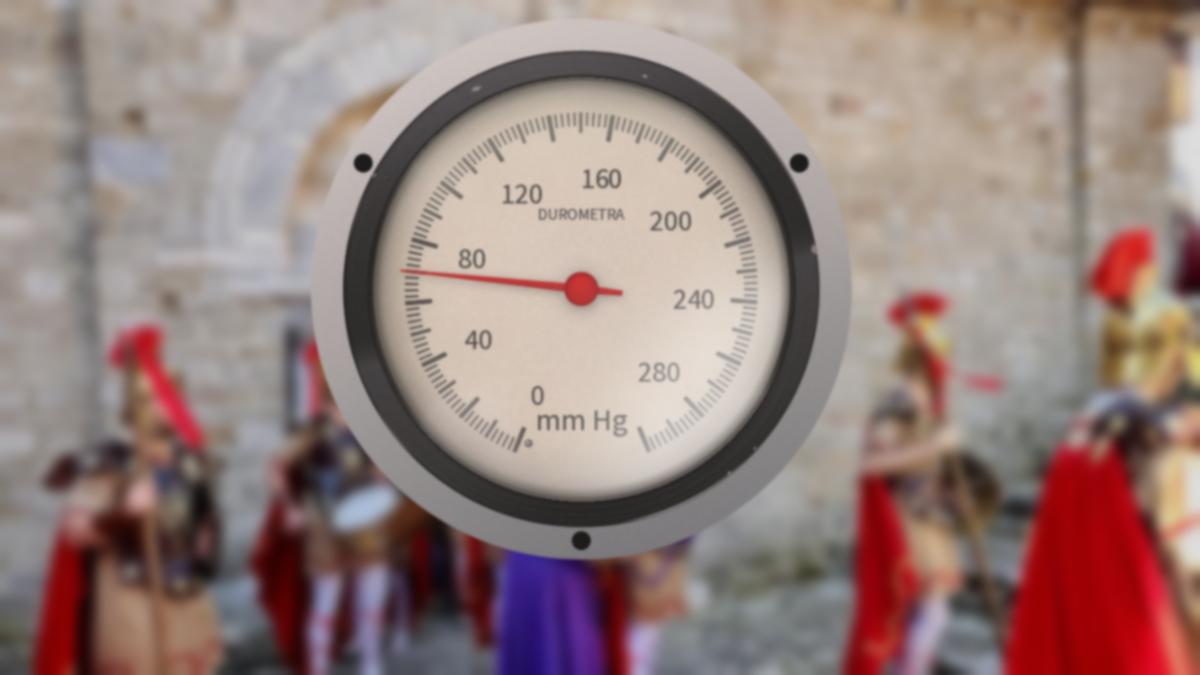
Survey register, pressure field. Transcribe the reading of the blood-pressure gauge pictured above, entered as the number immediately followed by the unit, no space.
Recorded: 70mmHg
